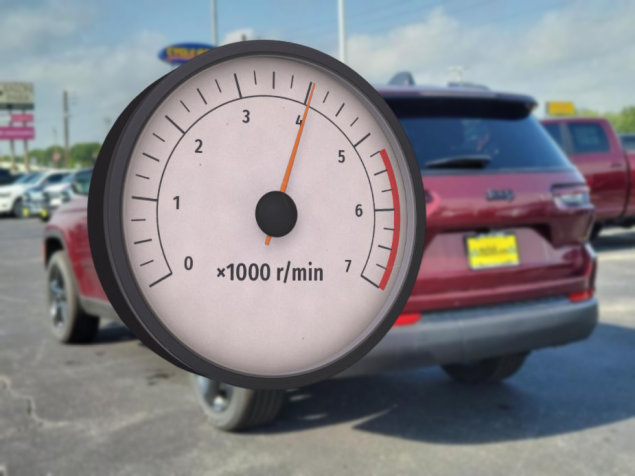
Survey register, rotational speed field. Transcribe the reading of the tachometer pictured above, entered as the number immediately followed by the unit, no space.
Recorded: 4000rpm
